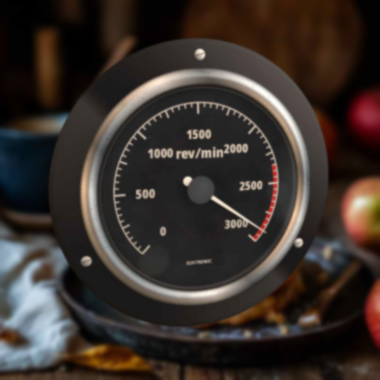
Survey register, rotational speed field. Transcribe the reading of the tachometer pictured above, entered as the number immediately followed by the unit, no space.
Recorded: 2900rpm
